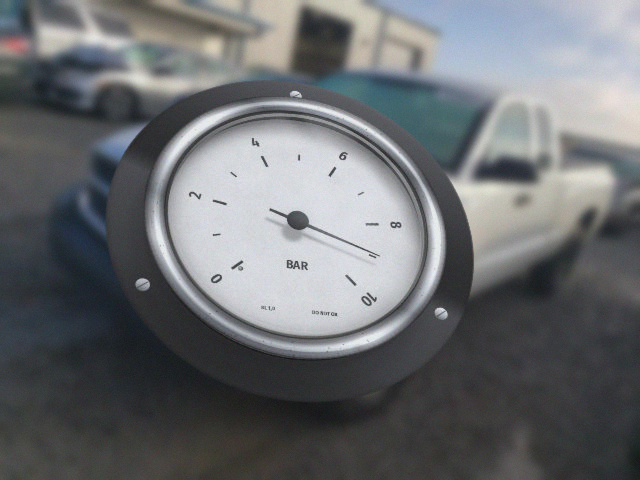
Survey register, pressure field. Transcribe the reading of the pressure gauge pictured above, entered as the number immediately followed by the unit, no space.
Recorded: 9bar
